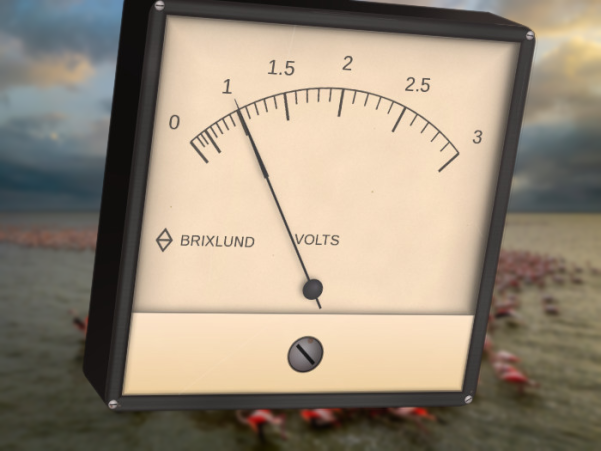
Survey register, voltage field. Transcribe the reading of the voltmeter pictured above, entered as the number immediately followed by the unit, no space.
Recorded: 1V
